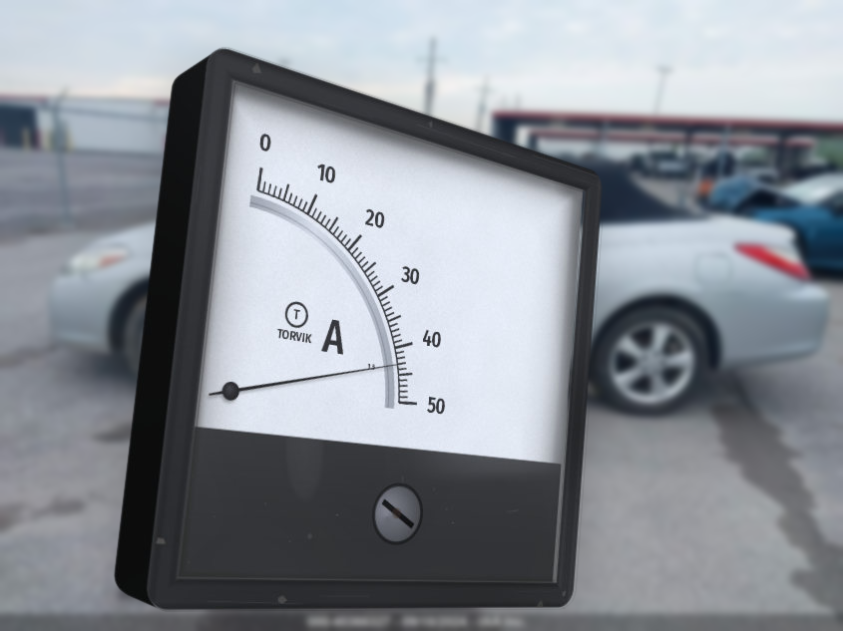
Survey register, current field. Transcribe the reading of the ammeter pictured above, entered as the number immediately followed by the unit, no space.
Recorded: 43A
